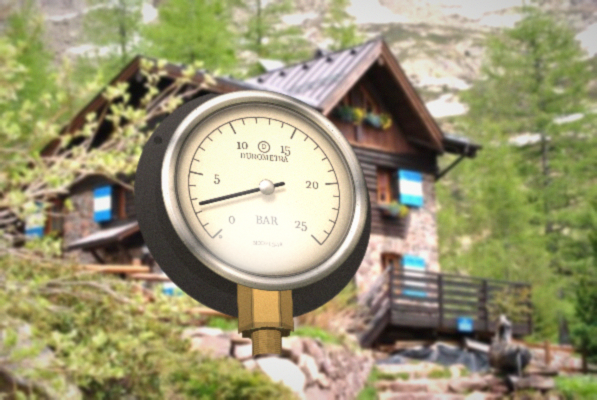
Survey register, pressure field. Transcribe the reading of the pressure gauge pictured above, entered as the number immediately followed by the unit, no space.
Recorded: 2.5bar
